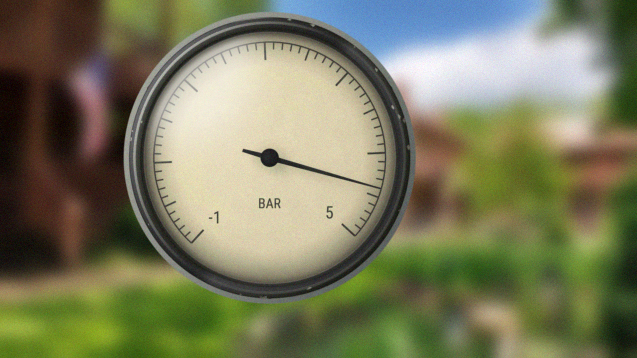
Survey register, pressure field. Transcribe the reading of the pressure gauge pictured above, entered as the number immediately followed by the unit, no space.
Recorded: 4.4bar
